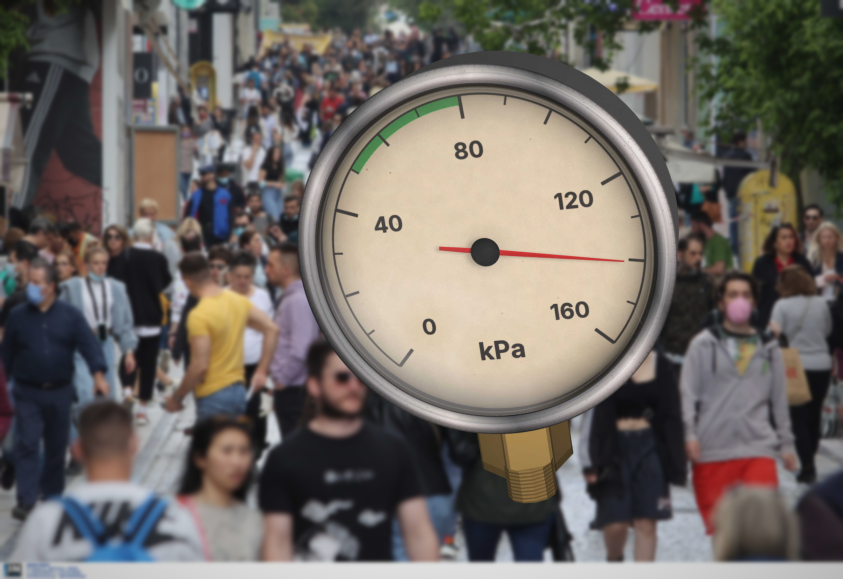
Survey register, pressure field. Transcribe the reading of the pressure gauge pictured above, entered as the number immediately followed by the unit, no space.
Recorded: 140kPa
